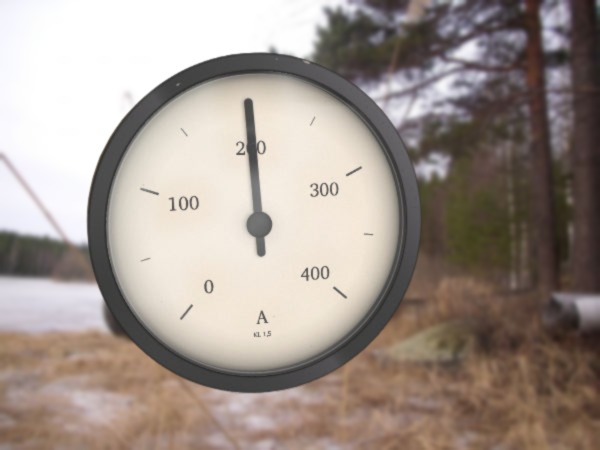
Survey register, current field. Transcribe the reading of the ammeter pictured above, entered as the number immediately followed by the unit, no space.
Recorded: 200A
